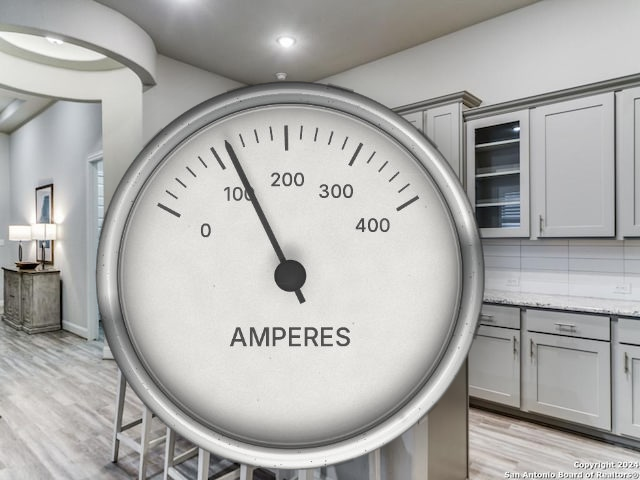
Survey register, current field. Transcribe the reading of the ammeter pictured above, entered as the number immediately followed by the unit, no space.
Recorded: 120A
